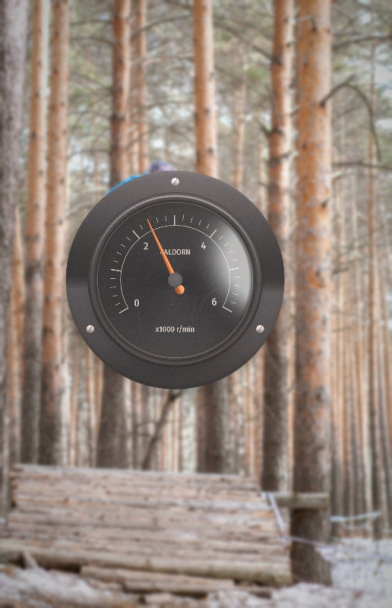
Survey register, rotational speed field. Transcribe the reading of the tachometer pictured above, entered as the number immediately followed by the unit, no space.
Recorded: 2400rpm
